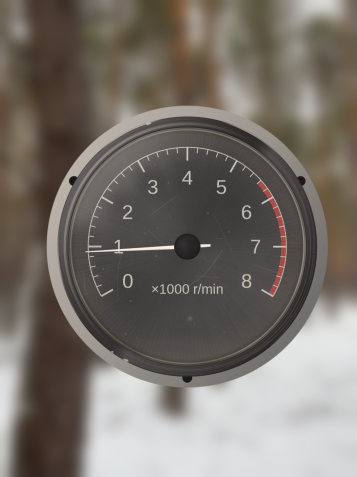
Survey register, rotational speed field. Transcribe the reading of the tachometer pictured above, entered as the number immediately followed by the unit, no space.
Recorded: 900rpm
